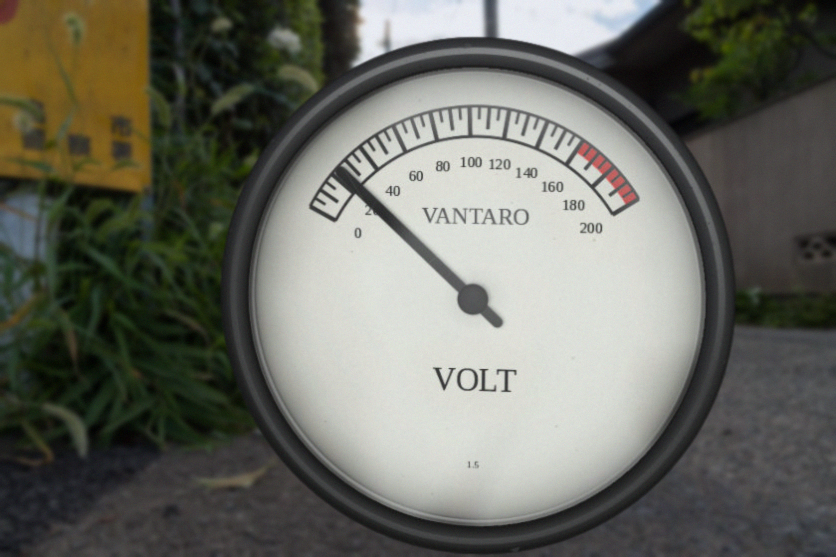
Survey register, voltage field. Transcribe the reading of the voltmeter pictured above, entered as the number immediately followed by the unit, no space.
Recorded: 25V
